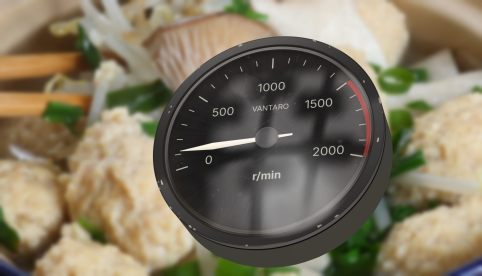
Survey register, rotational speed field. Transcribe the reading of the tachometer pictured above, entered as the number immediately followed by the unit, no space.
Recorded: 100rpm
